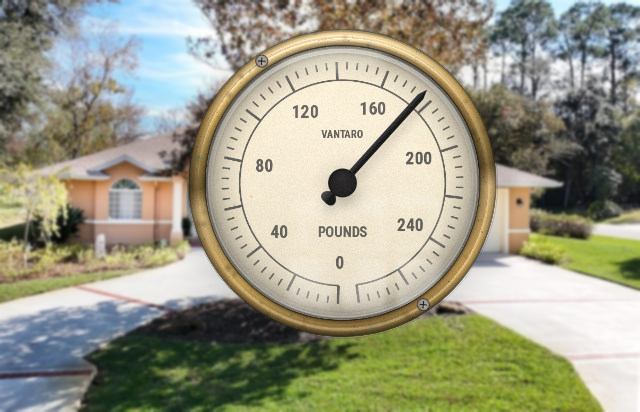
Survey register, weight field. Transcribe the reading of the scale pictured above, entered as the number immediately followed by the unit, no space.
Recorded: 176lb
